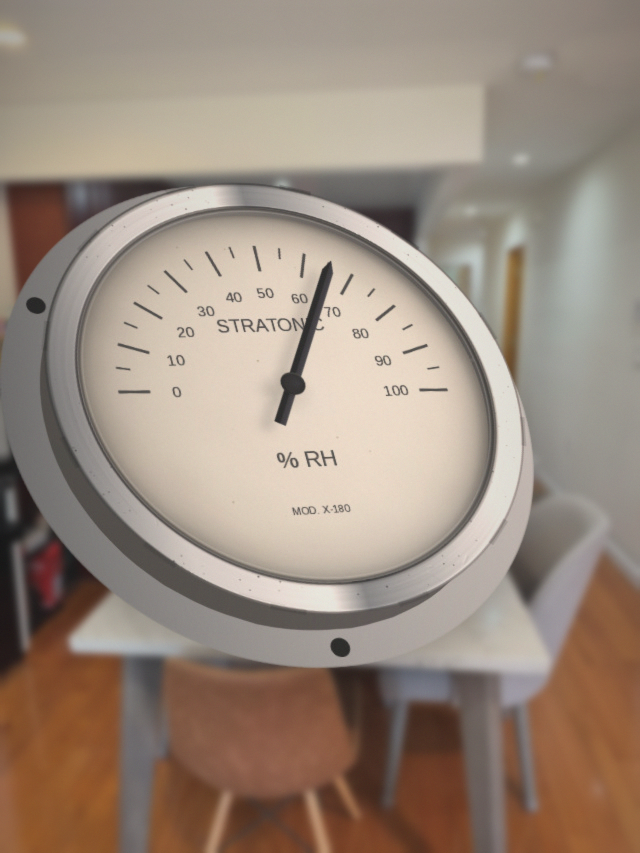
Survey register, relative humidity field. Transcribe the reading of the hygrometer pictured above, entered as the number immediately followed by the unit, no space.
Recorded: 65%
